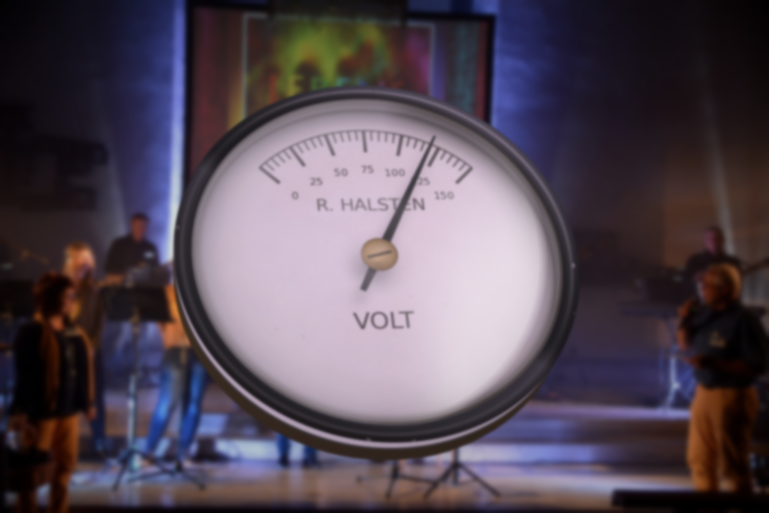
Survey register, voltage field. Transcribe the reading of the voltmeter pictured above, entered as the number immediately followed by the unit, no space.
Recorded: 120V
